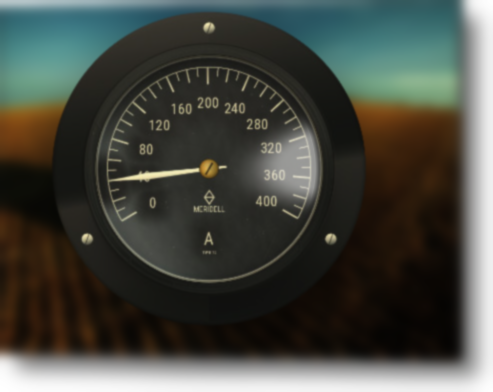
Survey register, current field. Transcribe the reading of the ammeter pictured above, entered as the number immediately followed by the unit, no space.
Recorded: 40A
